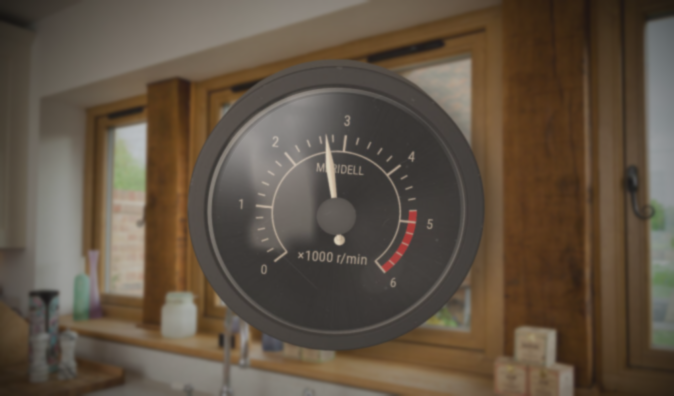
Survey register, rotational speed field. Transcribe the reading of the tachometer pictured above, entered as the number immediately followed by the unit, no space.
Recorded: 2700rpm
